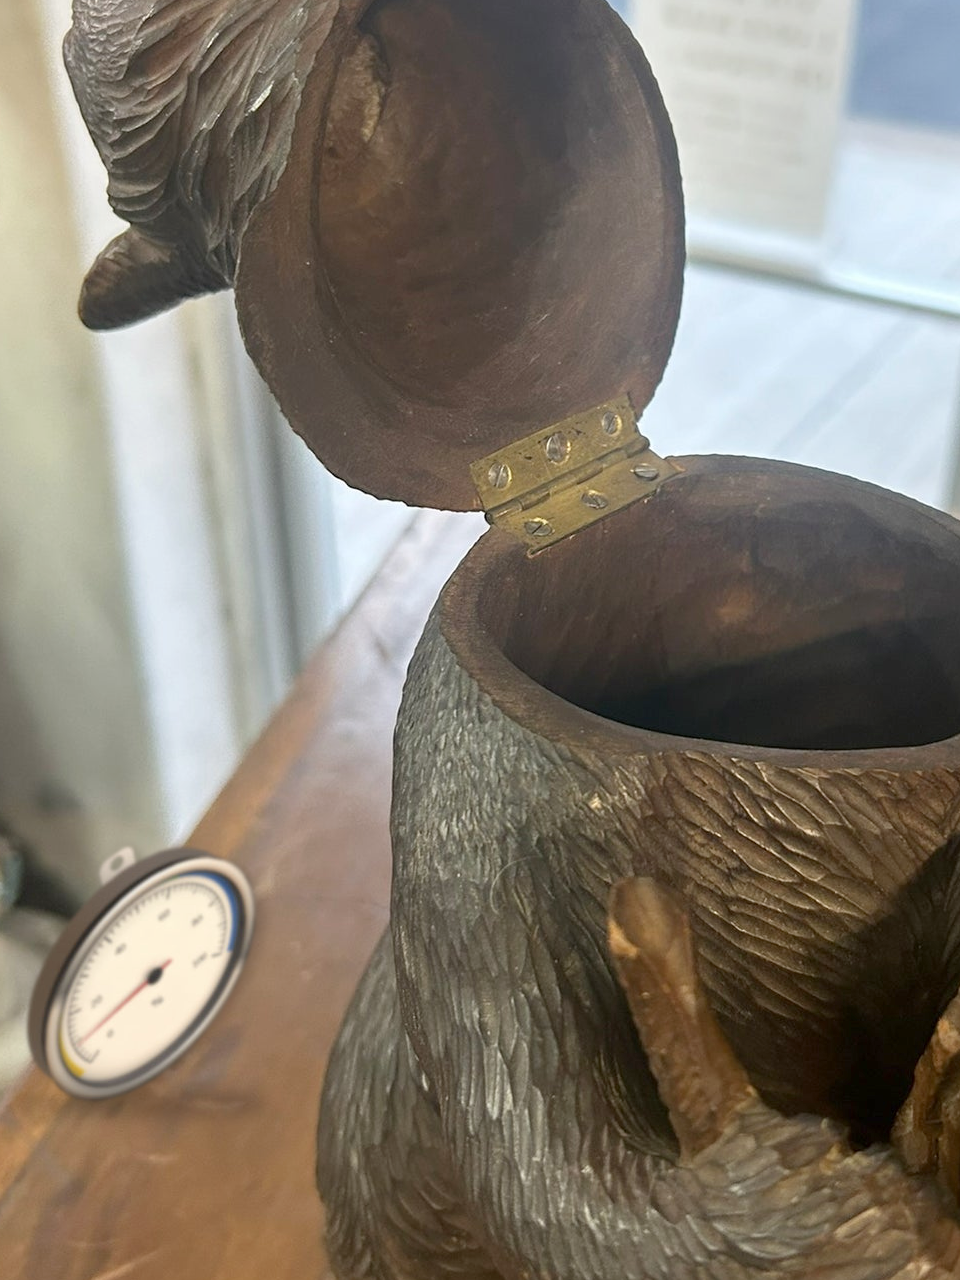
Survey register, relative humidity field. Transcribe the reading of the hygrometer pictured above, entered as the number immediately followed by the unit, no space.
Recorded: 10%
